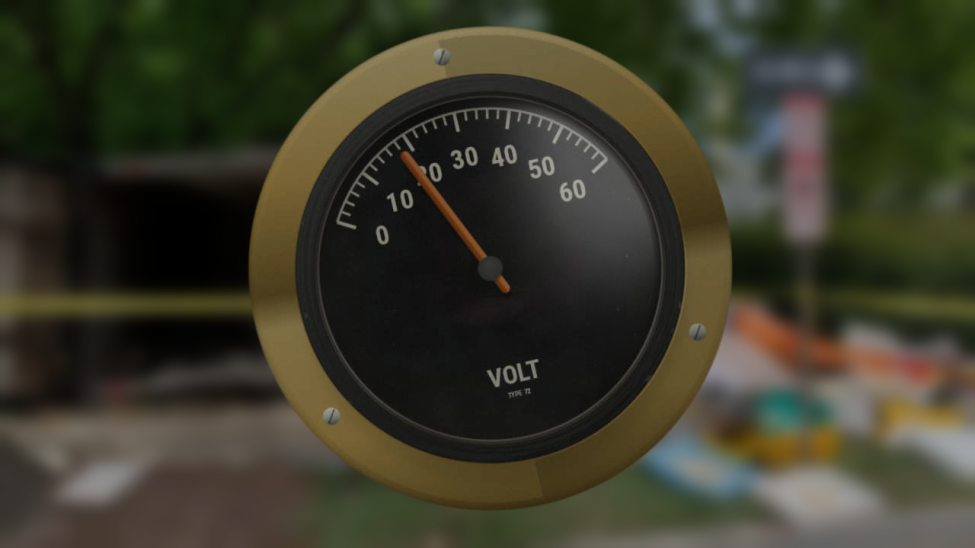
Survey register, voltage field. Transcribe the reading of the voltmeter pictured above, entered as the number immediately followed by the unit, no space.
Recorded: 18V
